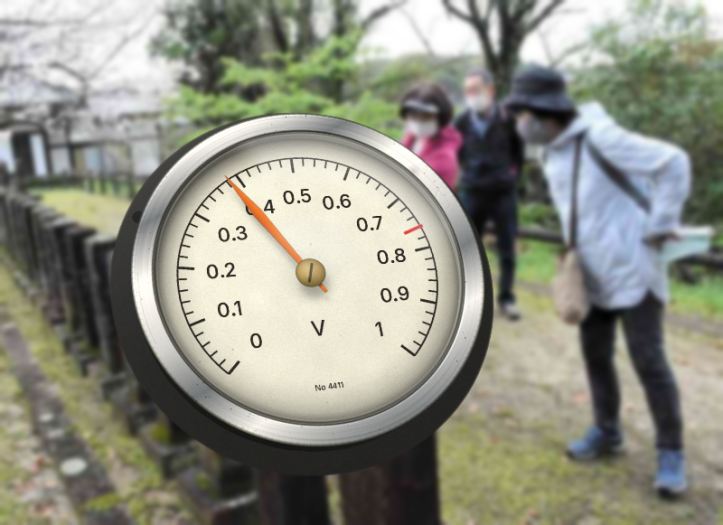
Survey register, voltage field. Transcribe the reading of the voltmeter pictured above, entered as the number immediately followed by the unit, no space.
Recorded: 0.38V
